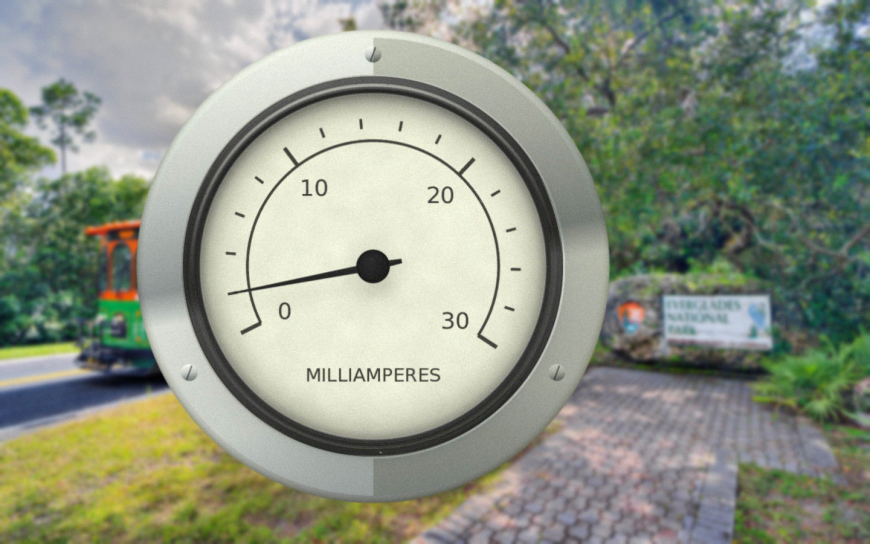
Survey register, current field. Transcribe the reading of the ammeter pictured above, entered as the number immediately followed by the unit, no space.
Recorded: 2mA
